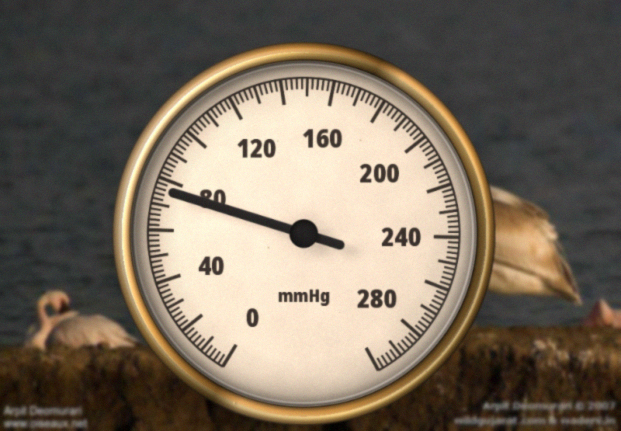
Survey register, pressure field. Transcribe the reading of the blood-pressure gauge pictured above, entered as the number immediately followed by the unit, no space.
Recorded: 76mmHg
